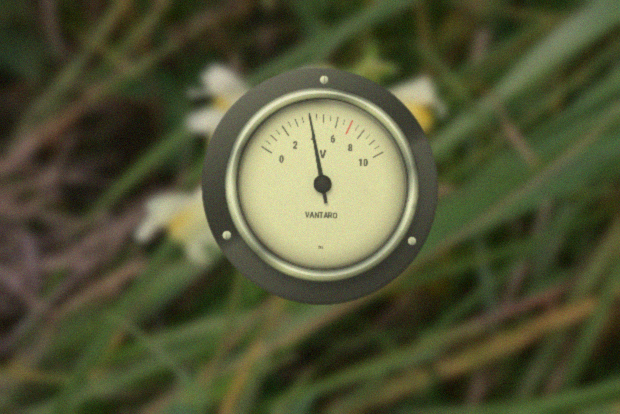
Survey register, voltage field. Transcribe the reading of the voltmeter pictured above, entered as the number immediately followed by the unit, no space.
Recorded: 4V
